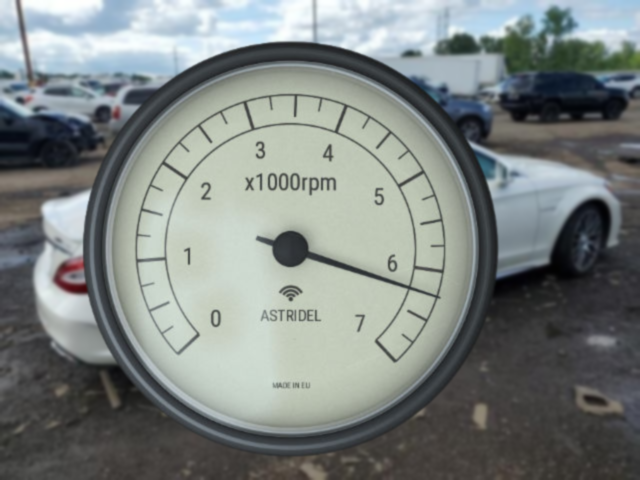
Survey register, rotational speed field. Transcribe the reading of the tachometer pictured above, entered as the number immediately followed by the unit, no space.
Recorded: 6250rpm
